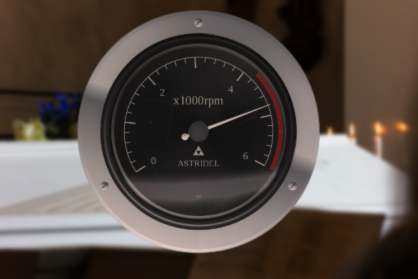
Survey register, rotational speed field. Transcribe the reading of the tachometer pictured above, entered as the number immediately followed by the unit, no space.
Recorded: 4800rpm
